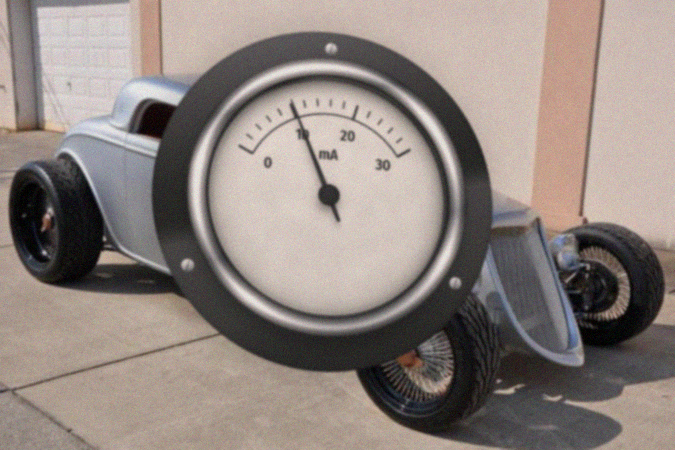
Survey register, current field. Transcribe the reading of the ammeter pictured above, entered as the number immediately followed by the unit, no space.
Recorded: 10mA
